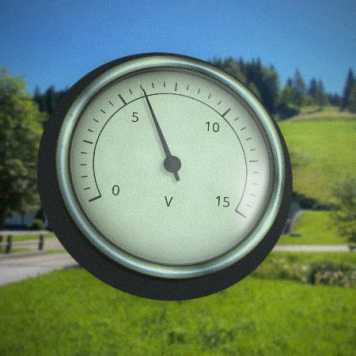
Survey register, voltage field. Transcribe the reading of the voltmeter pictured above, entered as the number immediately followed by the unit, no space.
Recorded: 6V
